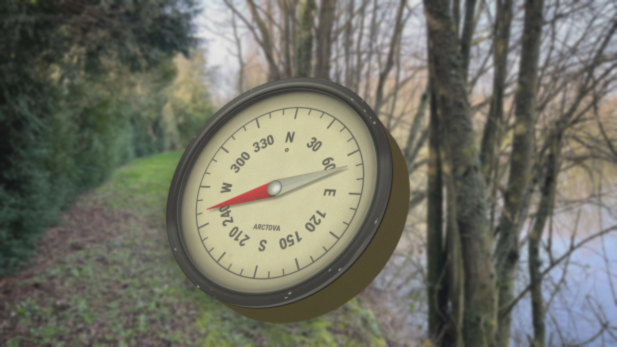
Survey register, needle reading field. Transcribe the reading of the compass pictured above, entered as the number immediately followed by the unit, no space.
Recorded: 250°
